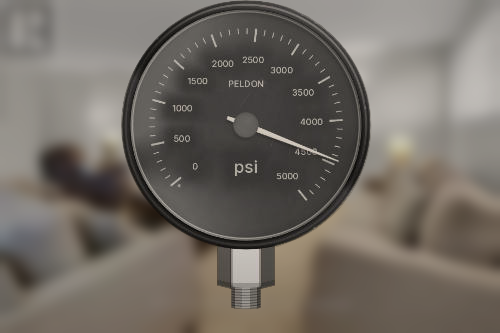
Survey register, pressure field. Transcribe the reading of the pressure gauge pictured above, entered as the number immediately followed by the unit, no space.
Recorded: 4450psi
